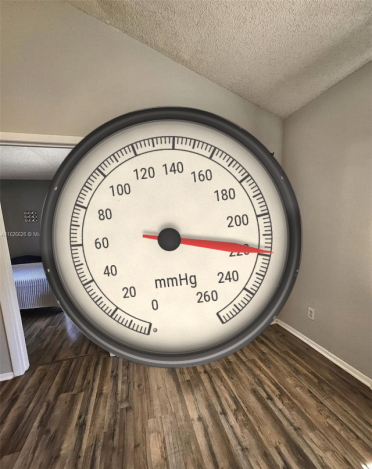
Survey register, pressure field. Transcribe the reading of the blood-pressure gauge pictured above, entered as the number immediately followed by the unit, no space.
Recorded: 218mmHg
